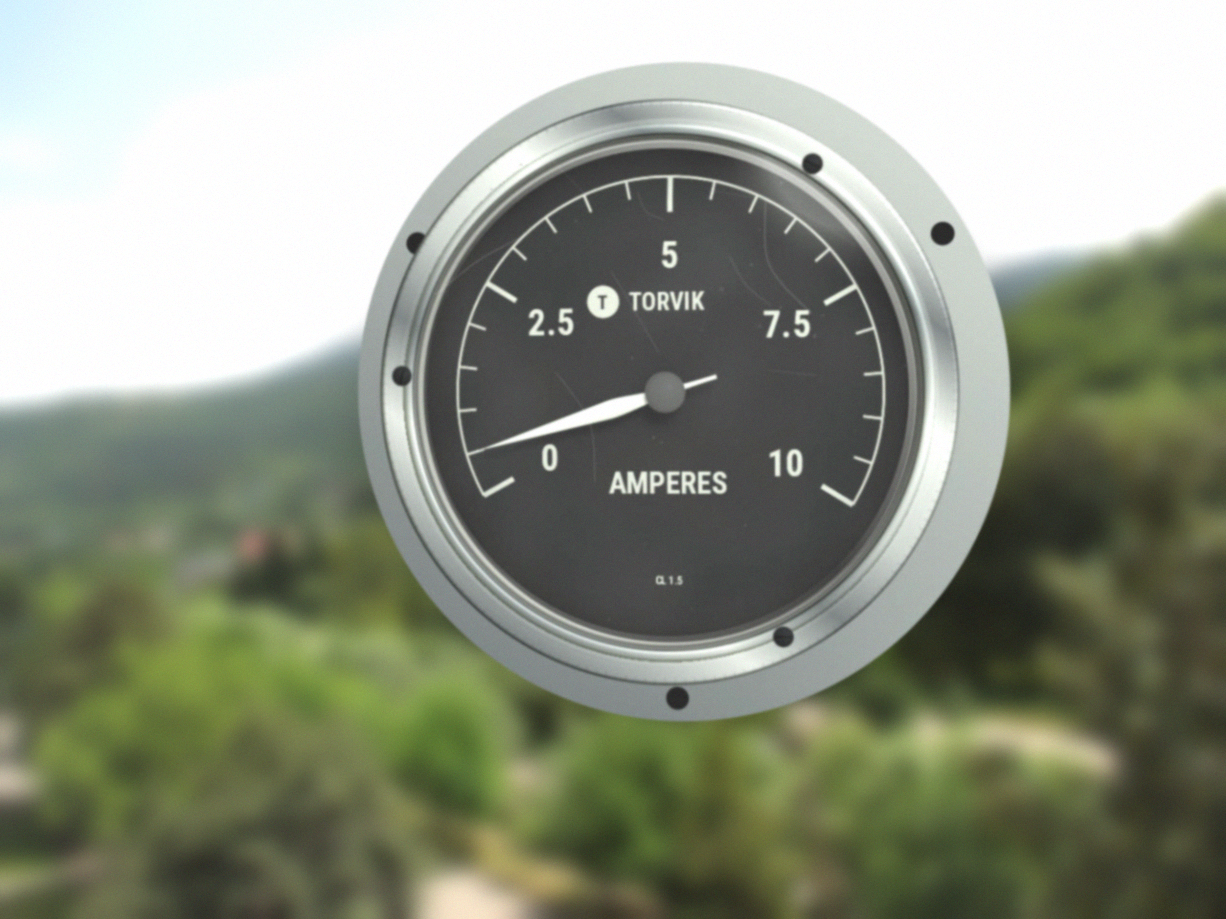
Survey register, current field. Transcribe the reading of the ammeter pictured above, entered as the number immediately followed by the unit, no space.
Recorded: 0.5A
